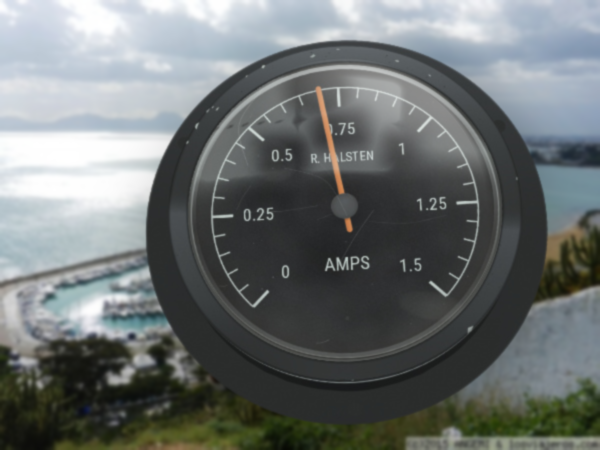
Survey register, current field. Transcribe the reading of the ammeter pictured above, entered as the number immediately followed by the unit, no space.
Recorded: 0.7A
